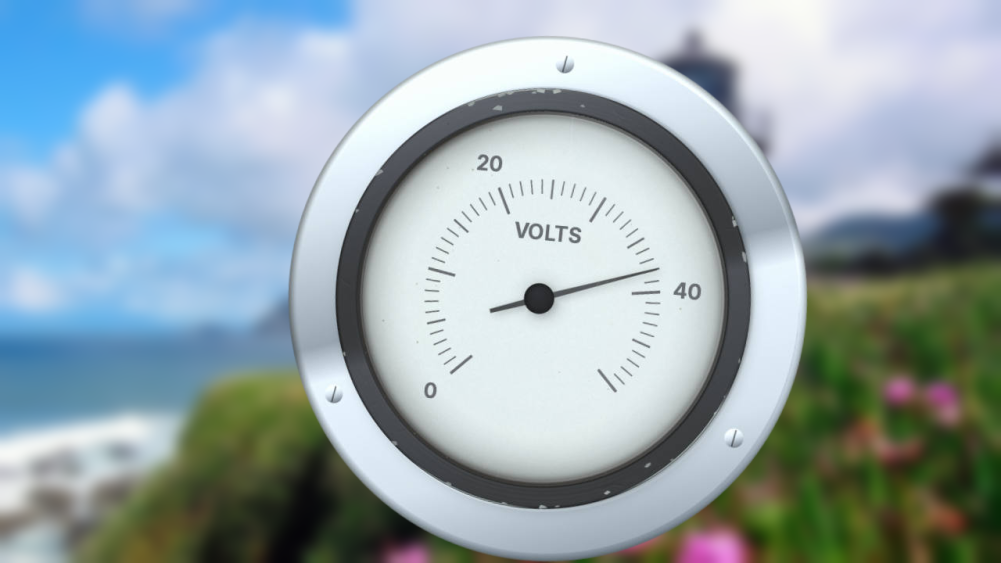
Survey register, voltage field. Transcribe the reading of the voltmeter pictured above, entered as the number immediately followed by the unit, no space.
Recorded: 38V
